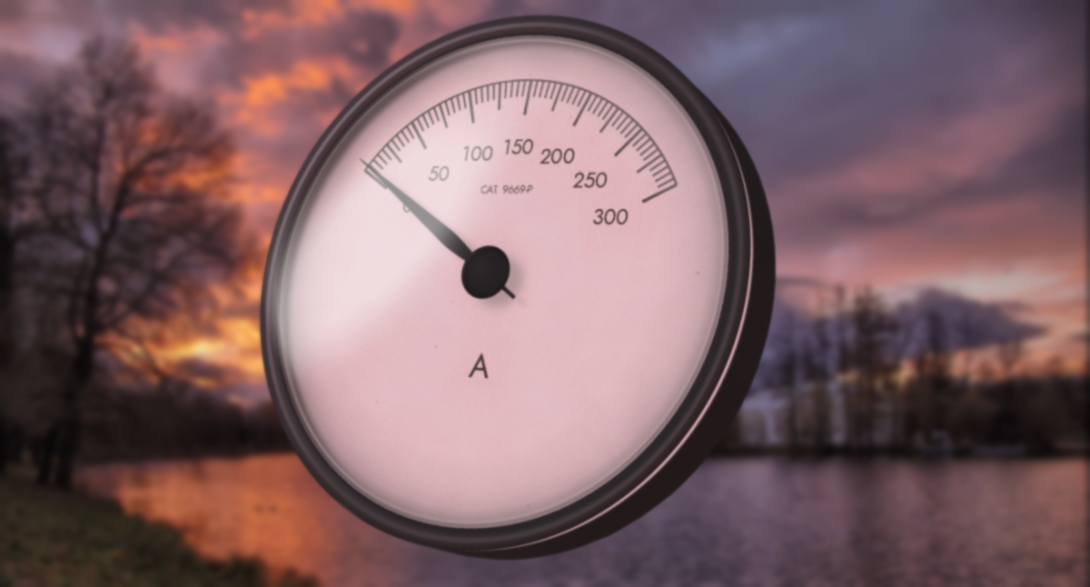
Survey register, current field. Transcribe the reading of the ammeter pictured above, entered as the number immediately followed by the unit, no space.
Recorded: 5A
